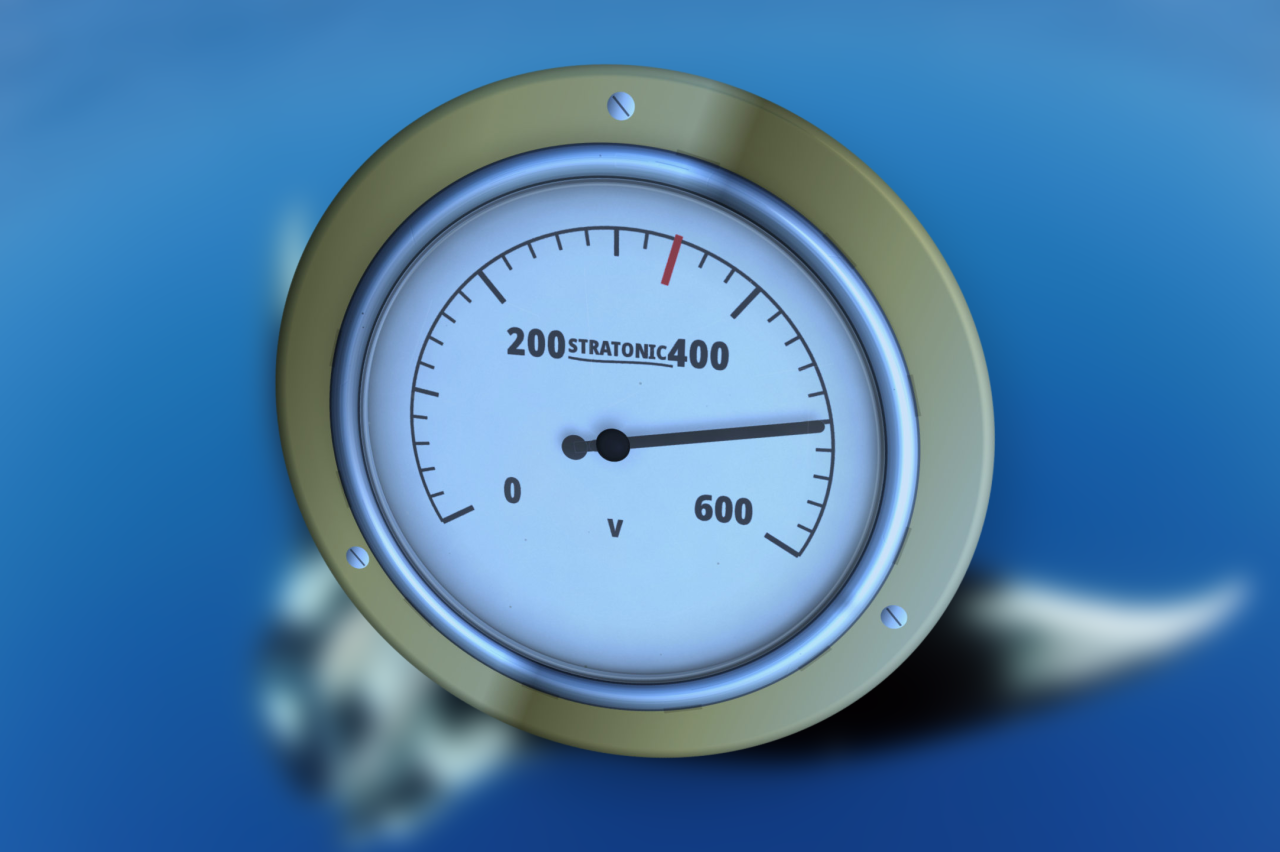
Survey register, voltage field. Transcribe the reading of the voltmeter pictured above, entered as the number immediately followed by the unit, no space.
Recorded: 500V
